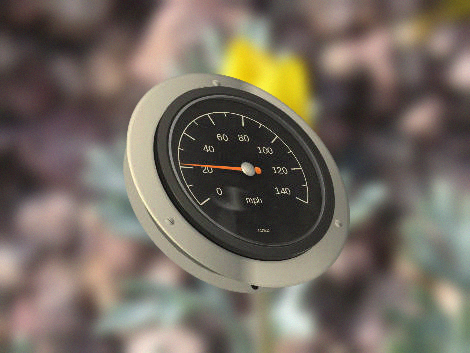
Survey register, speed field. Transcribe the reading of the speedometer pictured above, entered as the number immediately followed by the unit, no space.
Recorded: 20mph
